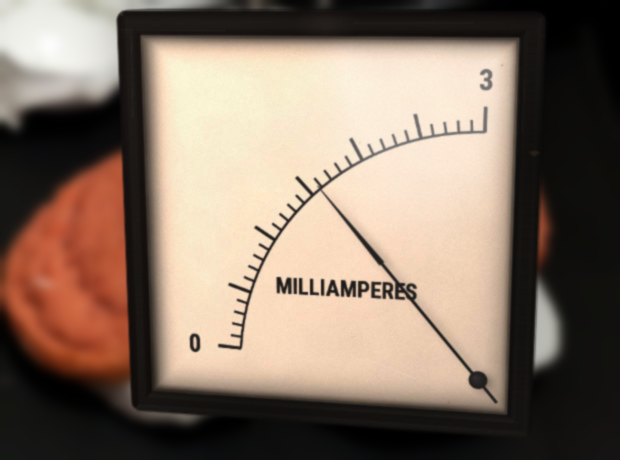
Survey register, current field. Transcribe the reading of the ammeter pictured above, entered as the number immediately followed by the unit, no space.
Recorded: 1.6mA
